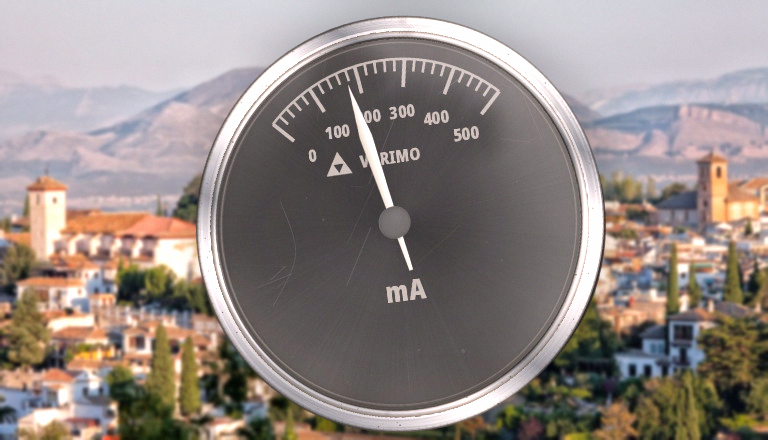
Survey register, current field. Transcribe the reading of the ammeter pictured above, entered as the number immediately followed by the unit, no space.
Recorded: 180mA
